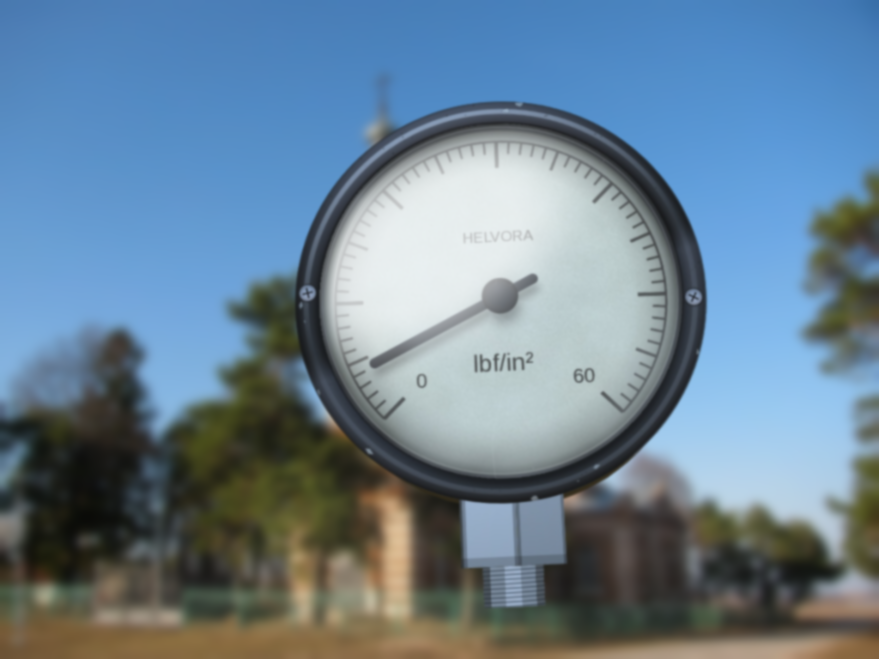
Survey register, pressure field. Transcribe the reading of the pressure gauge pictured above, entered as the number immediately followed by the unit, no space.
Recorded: 4psi
